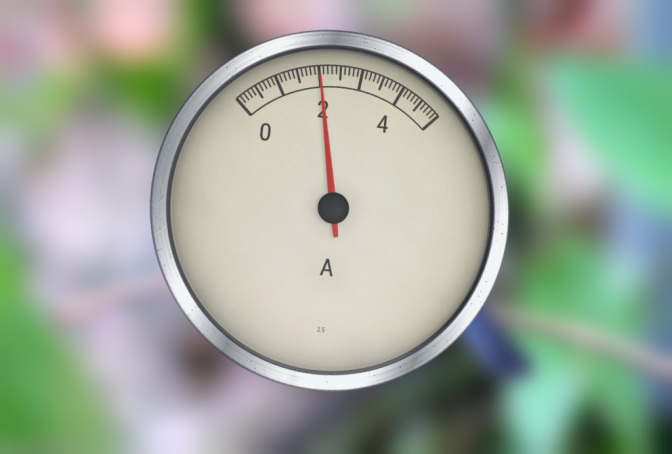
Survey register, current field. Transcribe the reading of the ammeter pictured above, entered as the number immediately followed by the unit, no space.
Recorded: 2A
